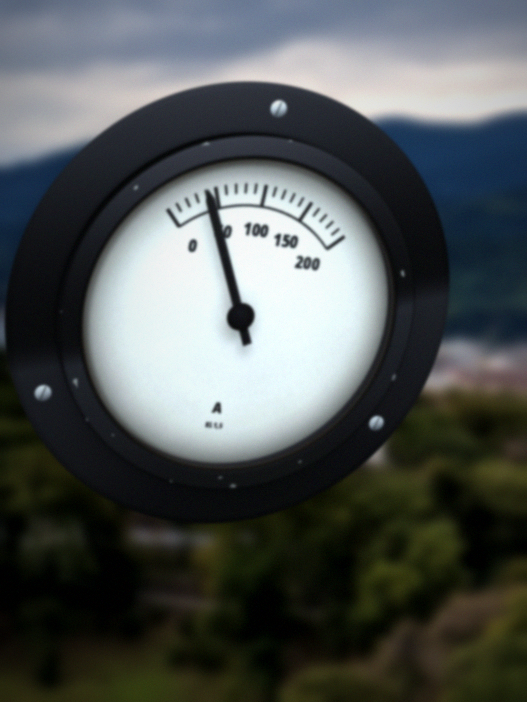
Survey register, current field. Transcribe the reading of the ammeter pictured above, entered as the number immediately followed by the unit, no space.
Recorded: 40A
